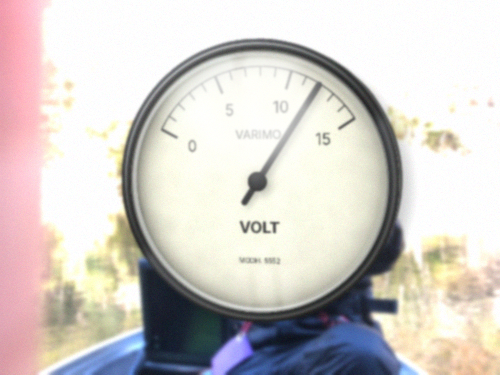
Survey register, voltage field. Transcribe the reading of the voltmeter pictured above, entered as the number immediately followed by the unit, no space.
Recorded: 12V
